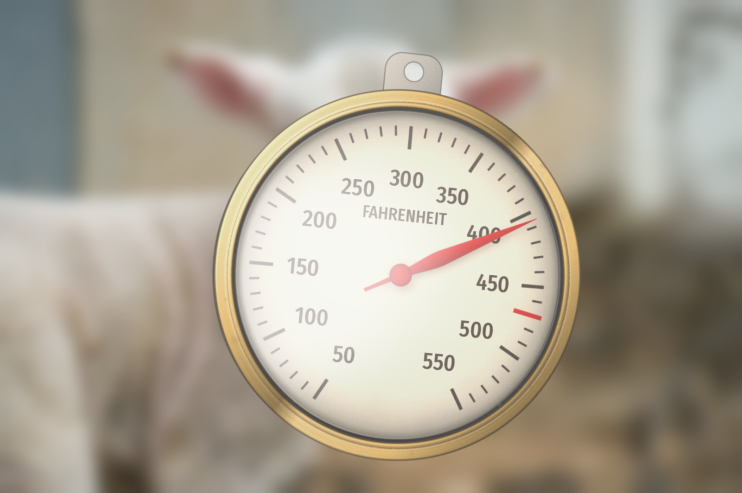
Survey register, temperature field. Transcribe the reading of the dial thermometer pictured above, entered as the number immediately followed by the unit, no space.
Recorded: 405°F
